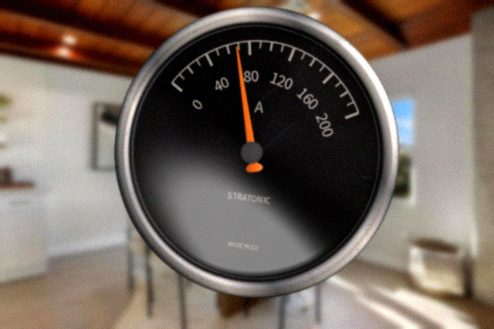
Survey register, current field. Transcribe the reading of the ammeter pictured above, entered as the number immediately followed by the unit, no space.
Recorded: 70A
